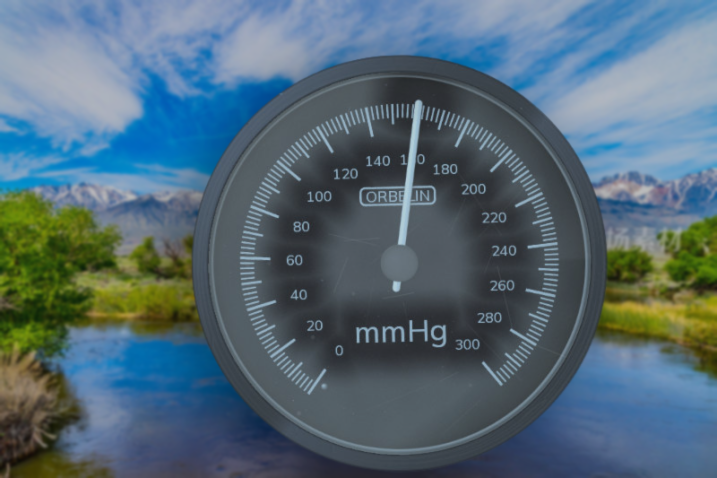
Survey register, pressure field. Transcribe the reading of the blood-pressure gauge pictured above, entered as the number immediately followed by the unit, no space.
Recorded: 160mmHg
